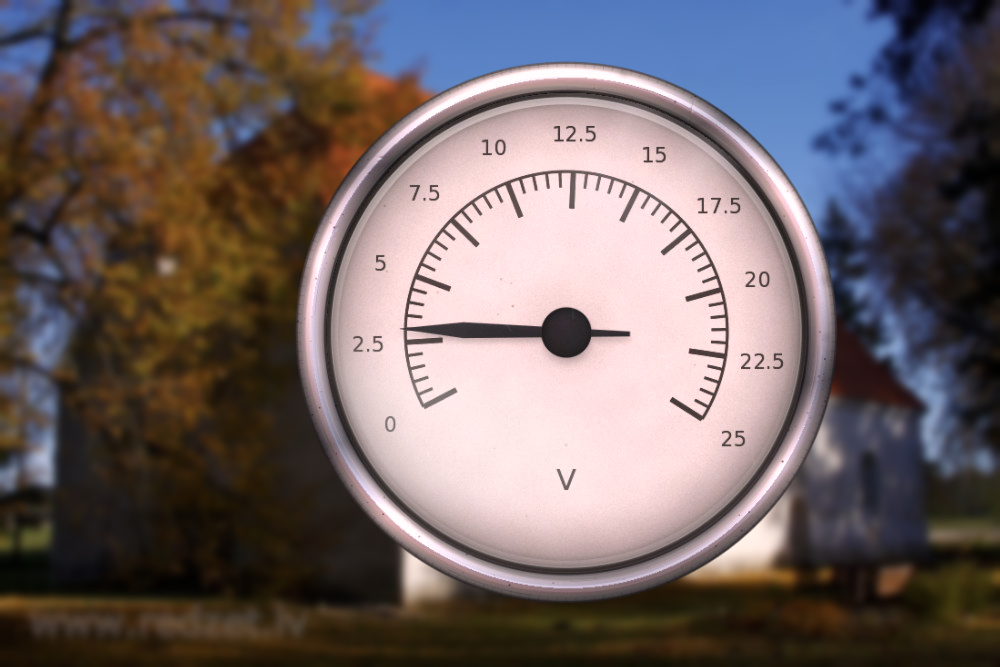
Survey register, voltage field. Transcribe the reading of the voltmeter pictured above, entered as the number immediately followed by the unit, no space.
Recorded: 3V
